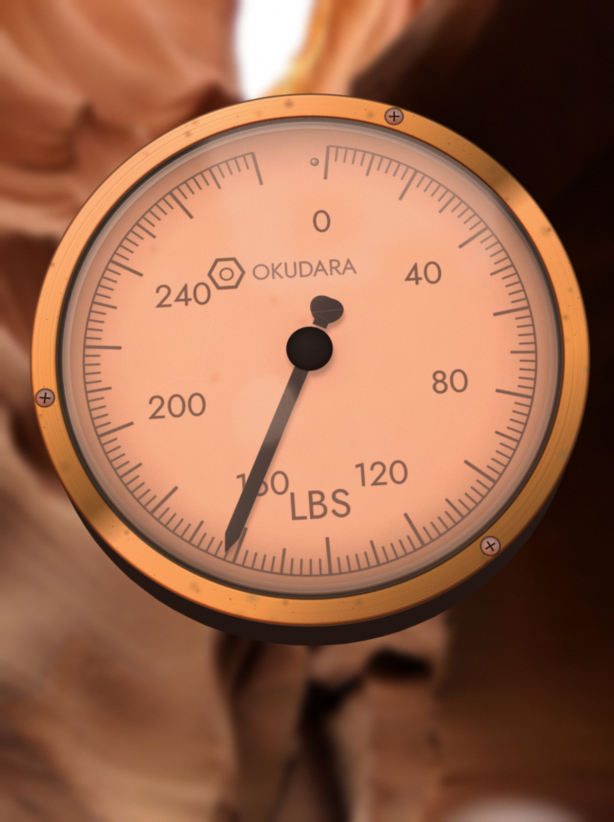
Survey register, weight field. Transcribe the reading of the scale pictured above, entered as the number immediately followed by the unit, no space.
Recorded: 162lb
